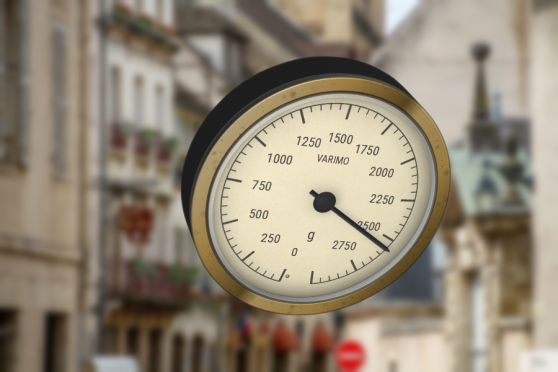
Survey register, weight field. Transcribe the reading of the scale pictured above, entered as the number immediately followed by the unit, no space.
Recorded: 2550g
